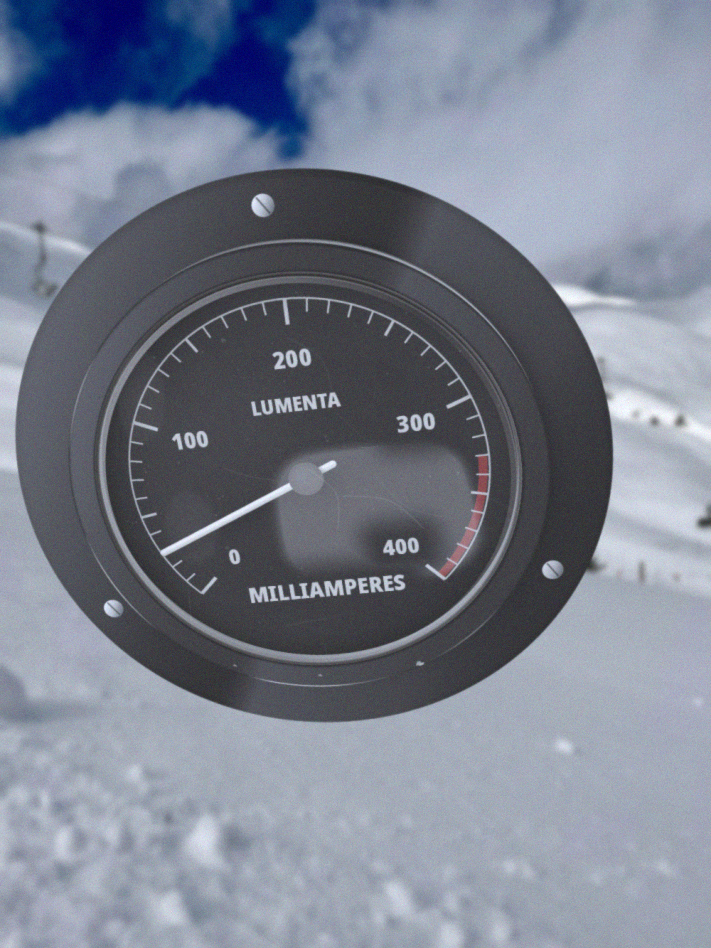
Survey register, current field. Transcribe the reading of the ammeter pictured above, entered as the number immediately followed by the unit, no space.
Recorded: 30mA
